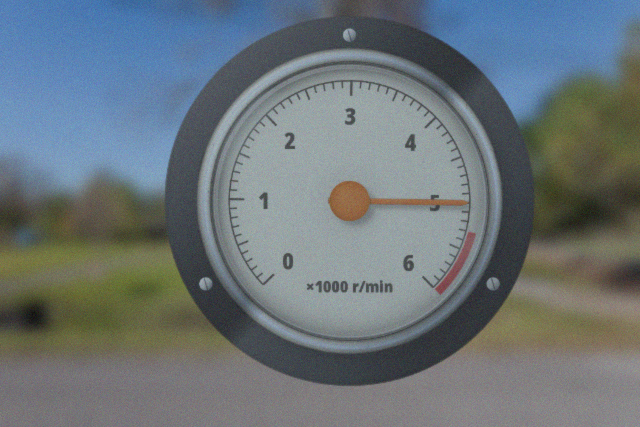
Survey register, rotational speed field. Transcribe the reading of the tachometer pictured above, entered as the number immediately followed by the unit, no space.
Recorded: 5000rpm
